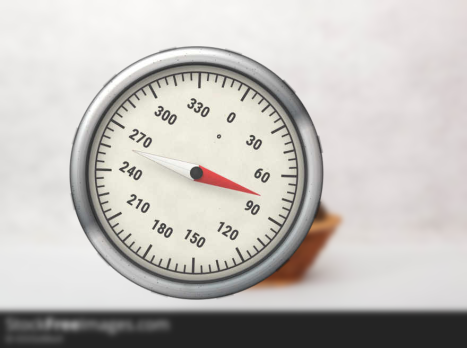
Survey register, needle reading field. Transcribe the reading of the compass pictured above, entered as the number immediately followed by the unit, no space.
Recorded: 77.5°
